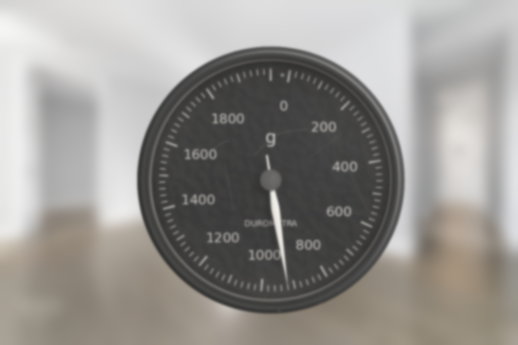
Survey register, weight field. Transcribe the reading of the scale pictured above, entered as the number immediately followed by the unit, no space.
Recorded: 920g
